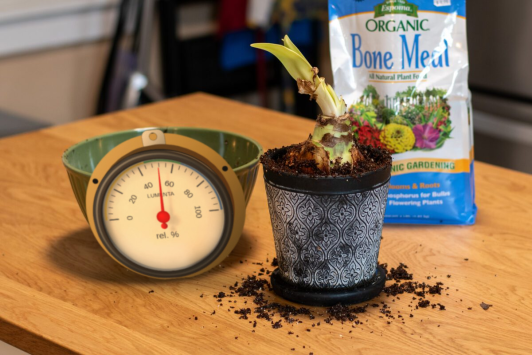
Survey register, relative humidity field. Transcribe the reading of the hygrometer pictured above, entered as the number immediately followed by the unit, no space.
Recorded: 52%
